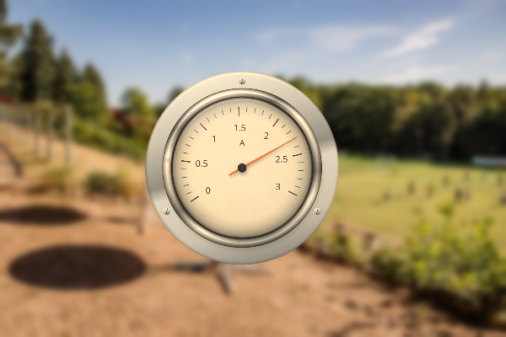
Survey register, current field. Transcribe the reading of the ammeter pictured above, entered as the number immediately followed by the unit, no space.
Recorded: 2.3A
